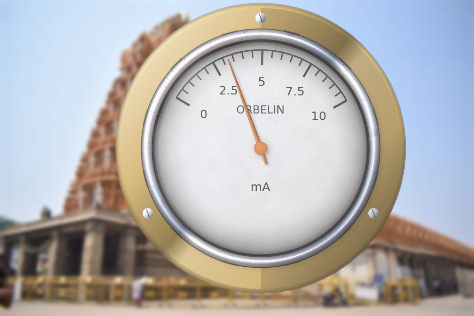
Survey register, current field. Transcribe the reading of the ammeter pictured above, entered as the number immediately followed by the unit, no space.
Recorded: 3.25mA
